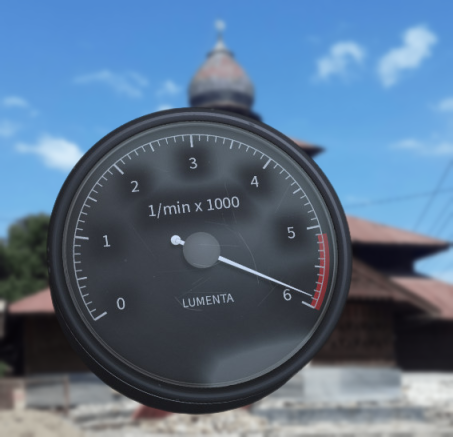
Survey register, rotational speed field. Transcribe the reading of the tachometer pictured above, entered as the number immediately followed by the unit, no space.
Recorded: 5900rpm
